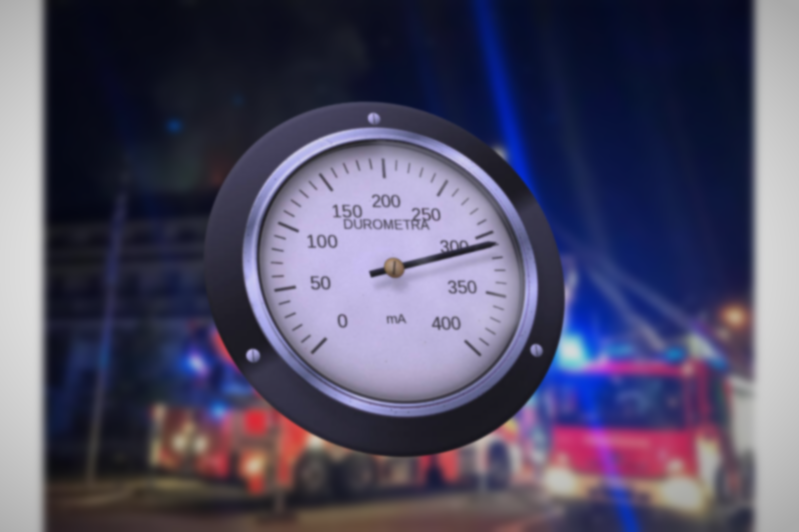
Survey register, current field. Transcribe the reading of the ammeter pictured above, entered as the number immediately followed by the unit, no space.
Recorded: 310mA
